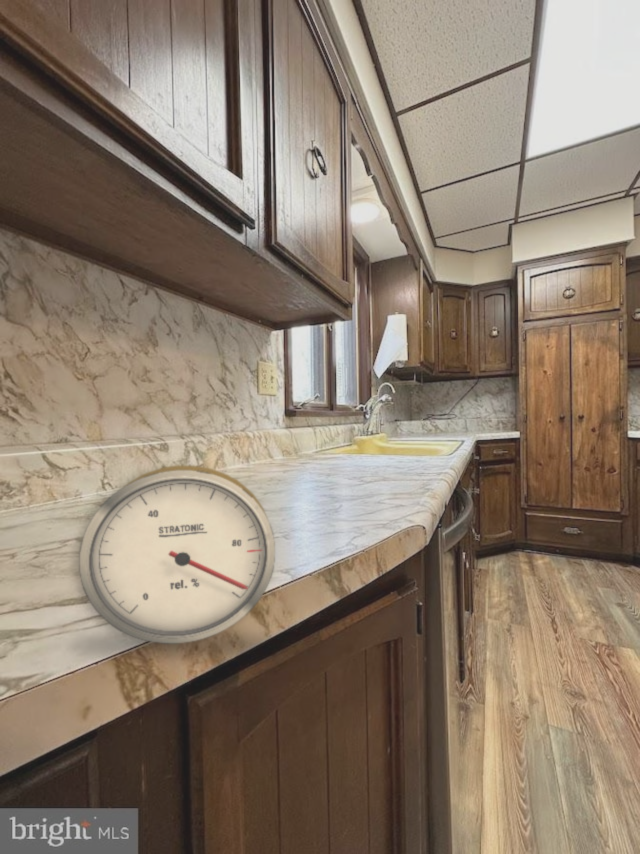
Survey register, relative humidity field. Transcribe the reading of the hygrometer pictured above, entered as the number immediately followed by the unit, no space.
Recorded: 96%
